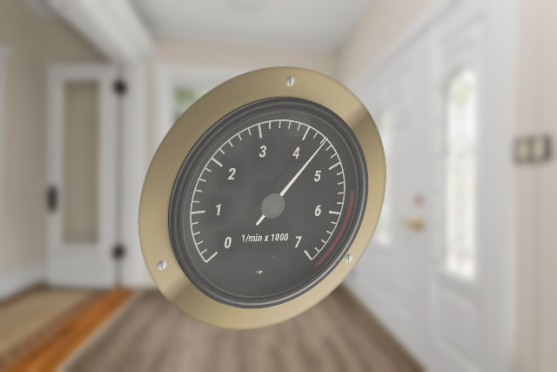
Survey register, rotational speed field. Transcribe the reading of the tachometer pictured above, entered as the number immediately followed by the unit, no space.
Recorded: 4400rpm
